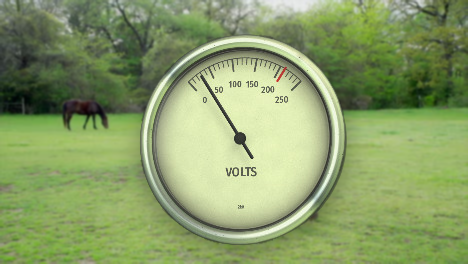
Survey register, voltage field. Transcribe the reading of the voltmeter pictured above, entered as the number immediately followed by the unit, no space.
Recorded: 30V
